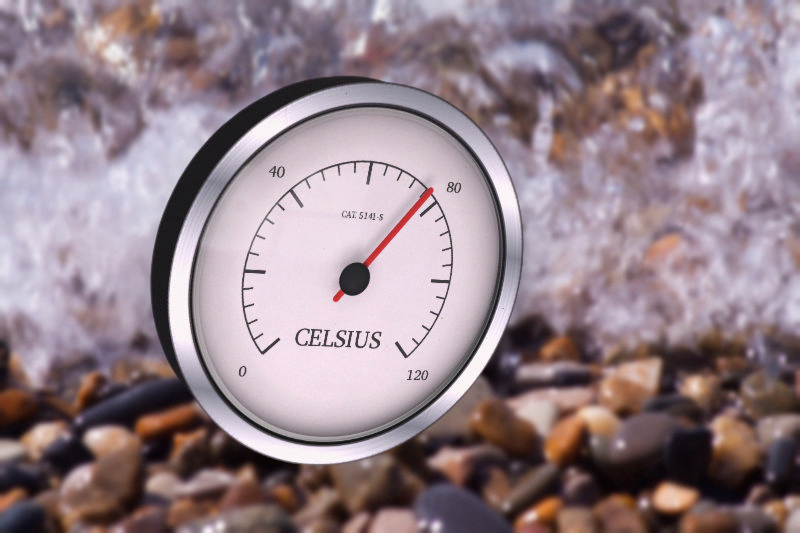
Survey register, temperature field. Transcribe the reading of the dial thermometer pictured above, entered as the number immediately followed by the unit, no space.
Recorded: 76°C
